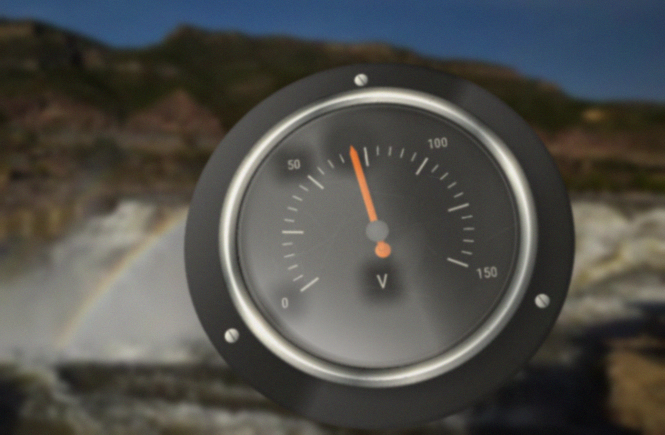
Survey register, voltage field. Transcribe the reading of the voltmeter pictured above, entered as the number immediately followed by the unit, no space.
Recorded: 70V
